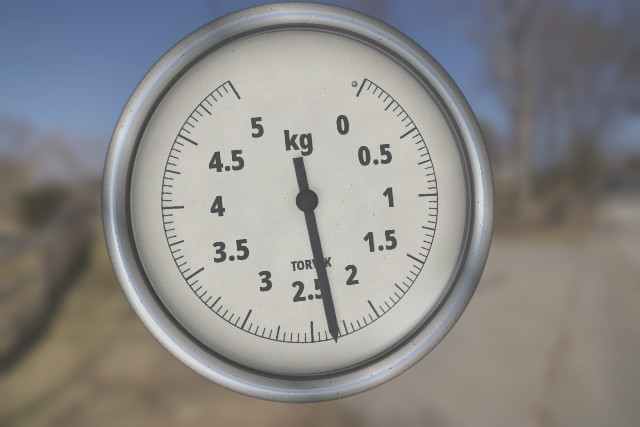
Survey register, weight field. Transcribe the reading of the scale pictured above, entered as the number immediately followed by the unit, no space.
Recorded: 2.35kg
